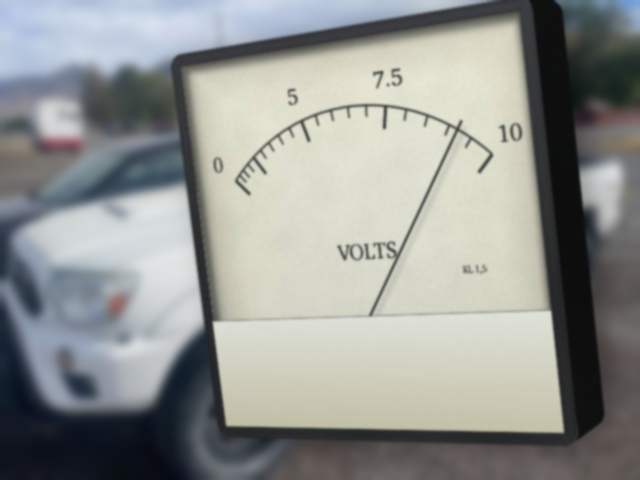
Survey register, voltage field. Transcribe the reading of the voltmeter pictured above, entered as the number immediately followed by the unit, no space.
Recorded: 9.25V
